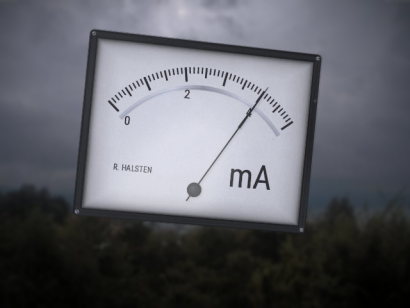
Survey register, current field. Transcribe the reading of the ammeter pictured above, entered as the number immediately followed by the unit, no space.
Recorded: 4mA
